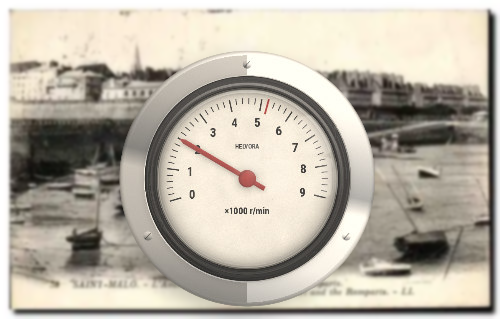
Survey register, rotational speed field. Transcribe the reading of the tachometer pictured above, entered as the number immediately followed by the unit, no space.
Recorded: 2000rpm
